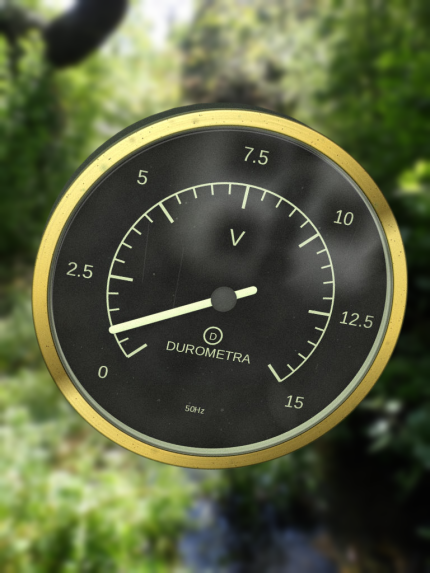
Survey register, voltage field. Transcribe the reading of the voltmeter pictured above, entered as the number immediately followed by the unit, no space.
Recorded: 1V
